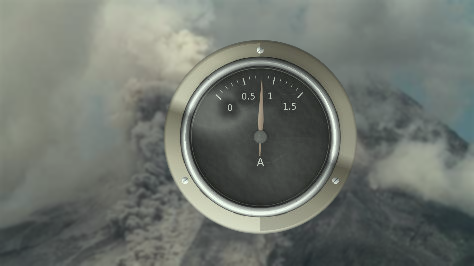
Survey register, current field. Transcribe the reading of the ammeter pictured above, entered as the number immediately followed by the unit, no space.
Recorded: 0.8A
